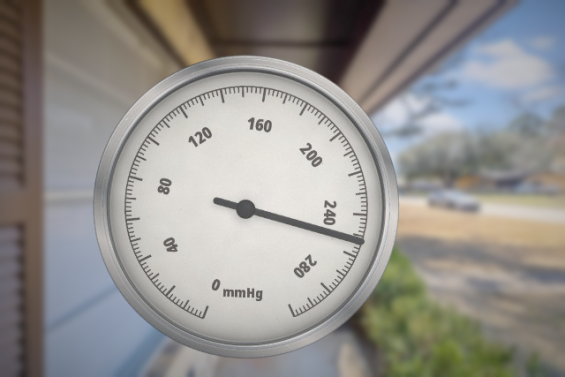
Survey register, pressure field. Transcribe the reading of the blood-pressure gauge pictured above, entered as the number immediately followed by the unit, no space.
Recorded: 252mmHg
